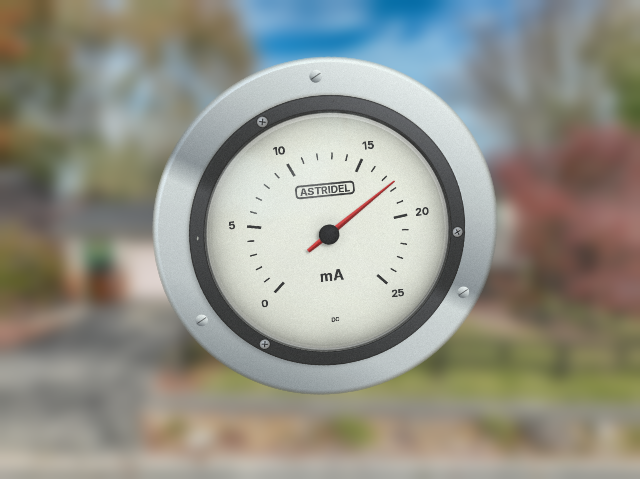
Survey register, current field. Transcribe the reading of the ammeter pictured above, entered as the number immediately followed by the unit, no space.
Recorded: 17.5mA
